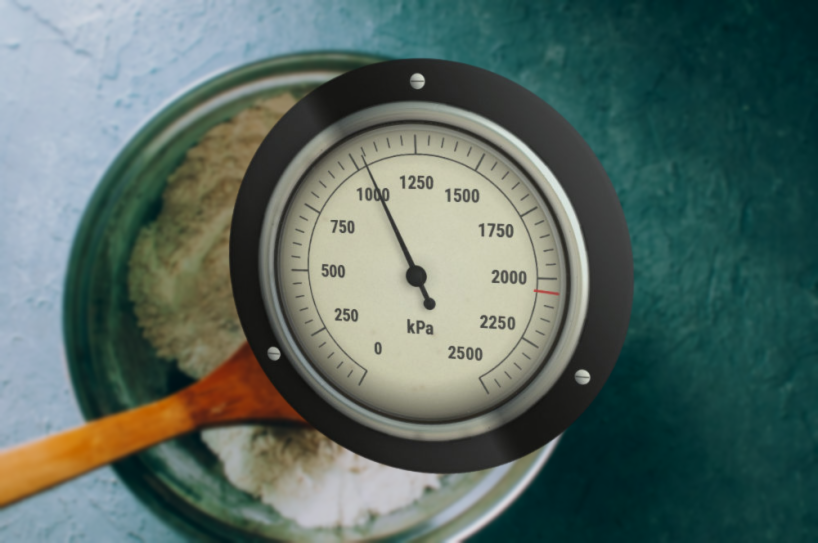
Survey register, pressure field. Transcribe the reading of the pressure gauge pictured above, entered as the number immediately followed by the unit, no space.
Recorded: 1050kPa
